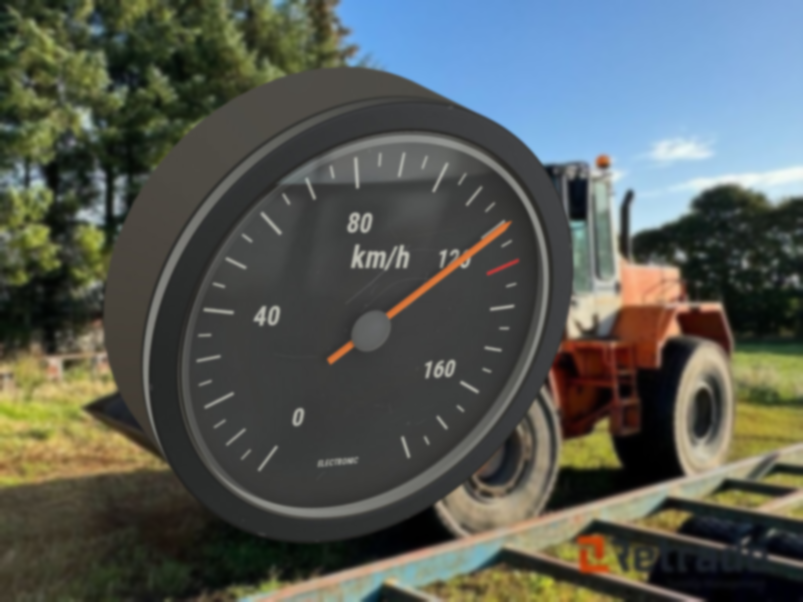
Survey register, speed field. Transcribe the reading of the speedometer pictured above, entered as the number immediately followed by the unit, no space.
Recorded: 120km/h
